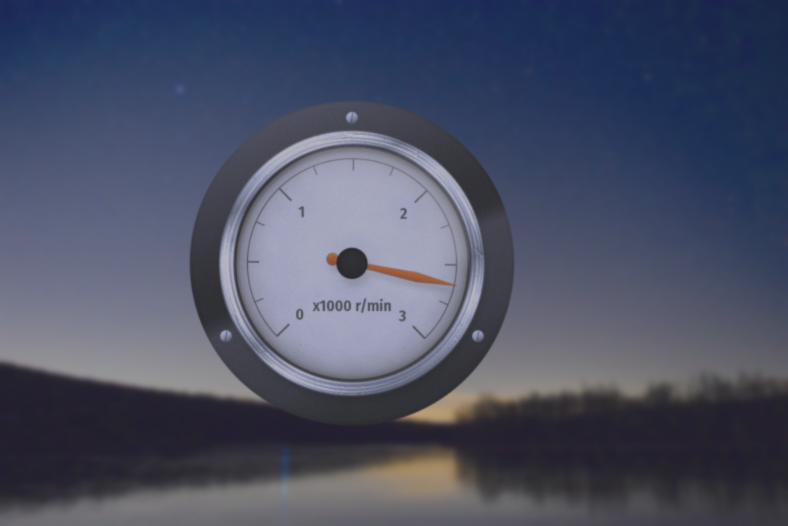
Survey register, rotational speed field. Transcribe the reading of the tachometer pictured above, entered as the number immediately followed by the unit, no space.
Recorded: 2625rpm
